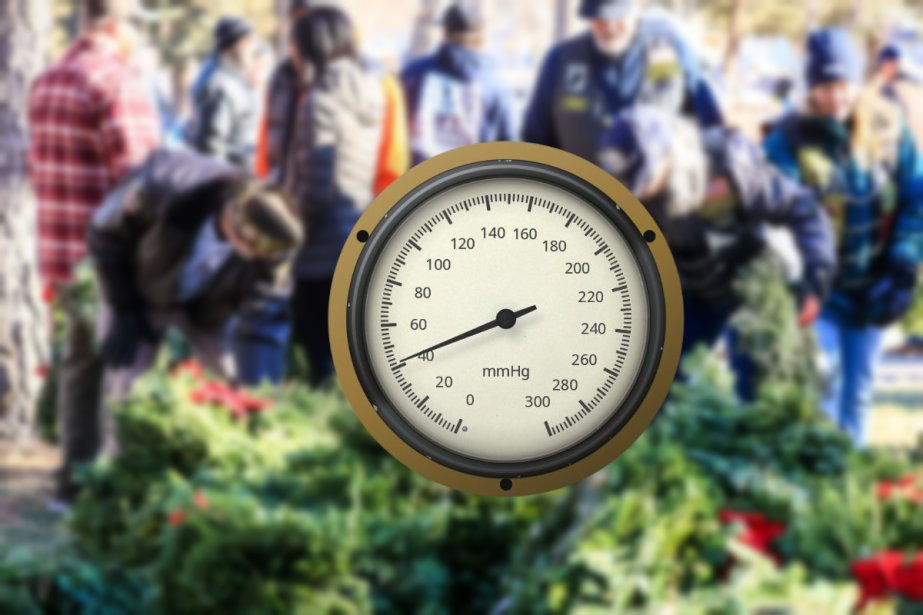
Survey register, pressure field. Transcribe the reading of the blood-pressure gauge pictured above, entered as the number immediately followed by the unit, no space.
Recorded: 42mmHg
